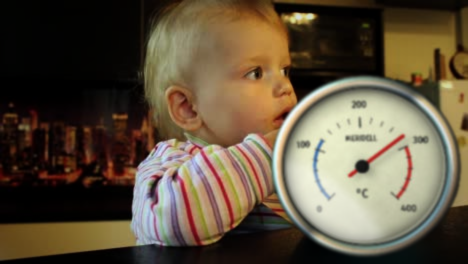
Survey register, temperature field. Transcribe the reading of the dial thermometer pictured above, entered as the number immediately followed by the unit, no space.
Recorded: 280°C
